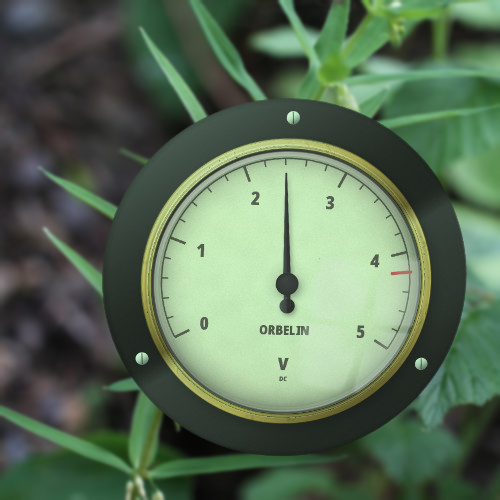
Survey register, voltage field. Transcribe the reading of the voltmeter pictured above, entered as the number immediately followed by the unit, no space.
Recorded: 2.4V
